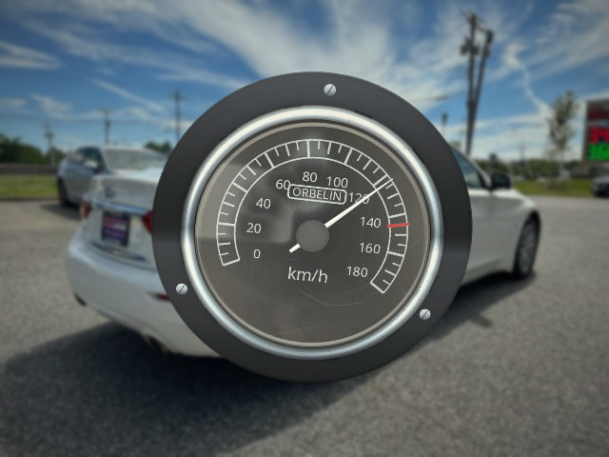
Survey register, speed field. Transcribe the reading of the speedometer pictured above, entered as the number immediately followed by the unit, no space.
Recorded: 122.5km/h
